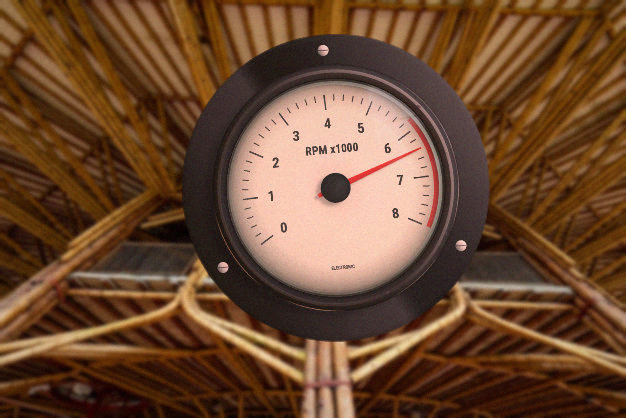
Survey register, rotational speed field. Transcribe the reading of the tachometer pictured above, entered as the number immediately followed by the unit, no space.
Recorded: 6400rpm
